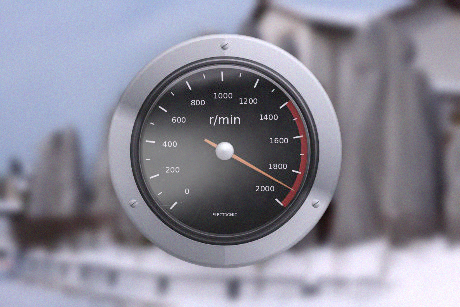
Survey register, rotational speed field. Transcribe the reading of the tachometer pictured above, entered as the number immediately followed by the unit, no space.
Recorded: 1900rpm
